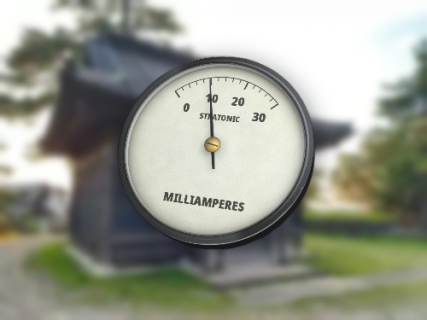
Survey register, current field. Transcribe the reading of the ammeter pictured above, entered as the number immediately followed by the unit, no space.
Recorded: 10mA
